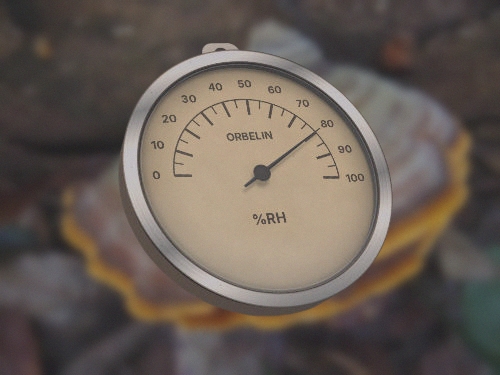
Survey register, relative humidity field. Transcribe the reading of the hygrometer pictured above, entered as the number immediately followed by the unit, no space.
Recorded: 80%
